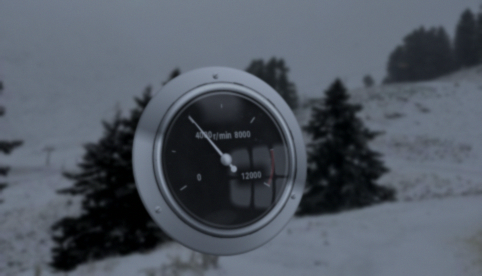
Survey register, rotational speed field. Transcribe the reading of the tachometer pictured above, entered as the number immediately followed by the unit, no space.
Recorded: 4000rpm
